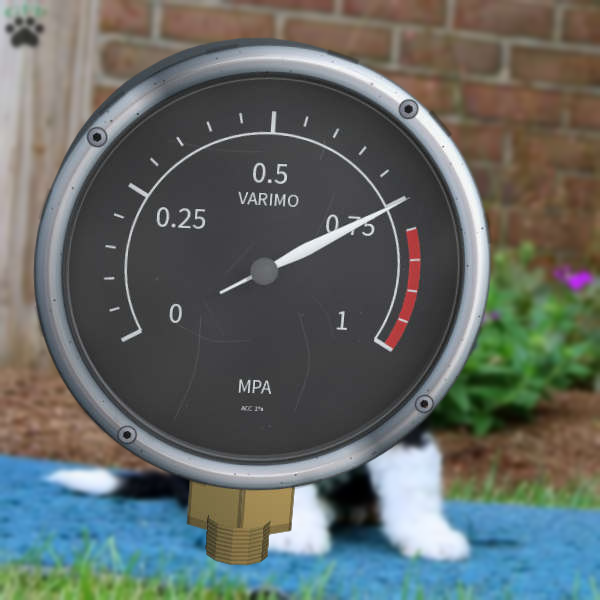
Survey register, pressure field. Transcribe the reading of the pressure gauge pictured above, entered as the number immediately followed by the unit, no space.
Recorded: 0.75MPa
